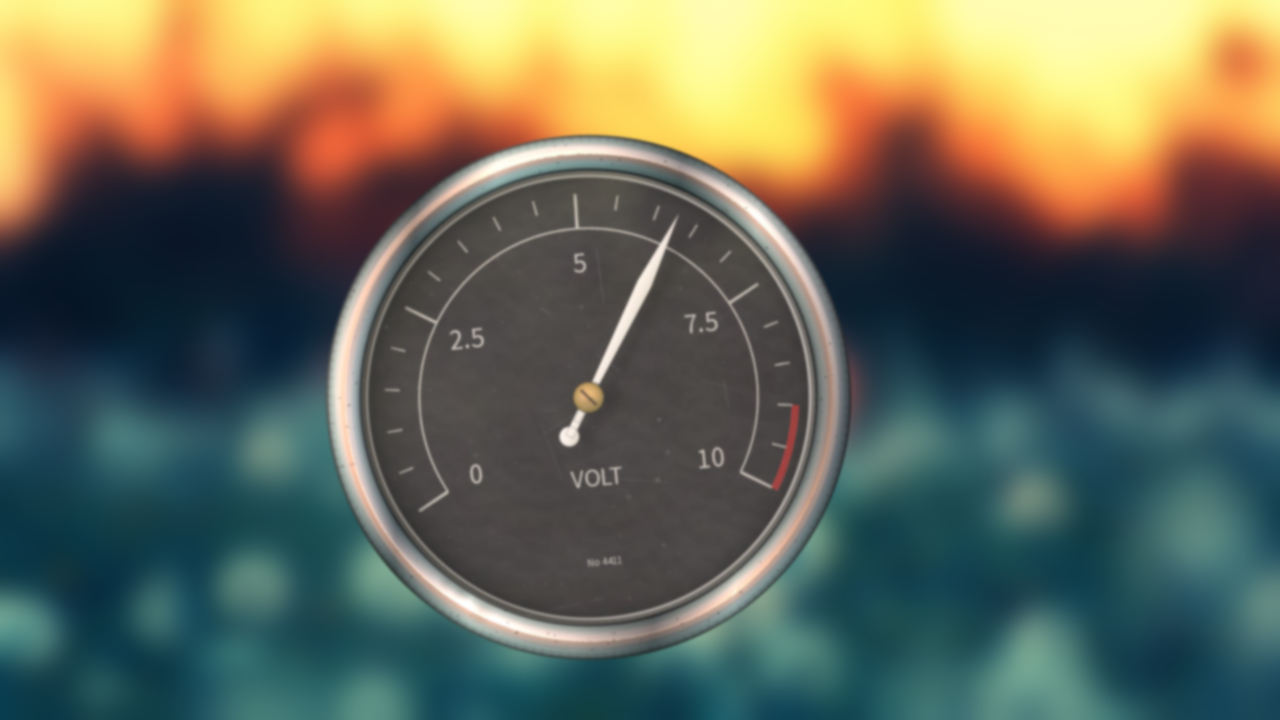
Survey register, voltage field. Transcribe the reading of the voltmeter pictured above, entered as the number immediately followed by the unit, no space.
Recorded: 6.25V
